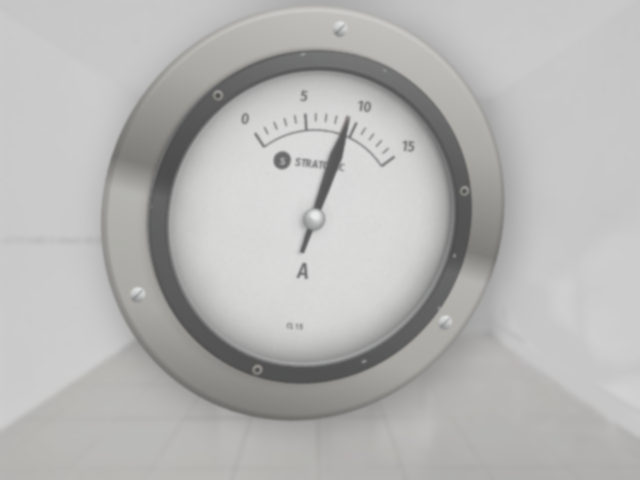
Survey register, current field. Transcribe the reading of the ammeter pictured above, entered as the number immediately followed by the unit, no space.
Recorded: 9A
